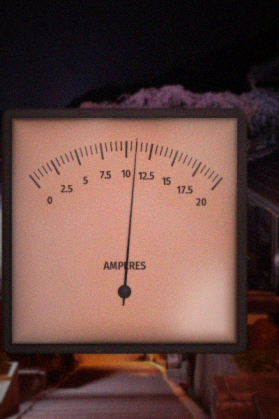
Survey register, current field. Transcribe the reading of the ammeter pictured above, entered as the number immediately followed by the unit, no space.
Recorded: 11A
